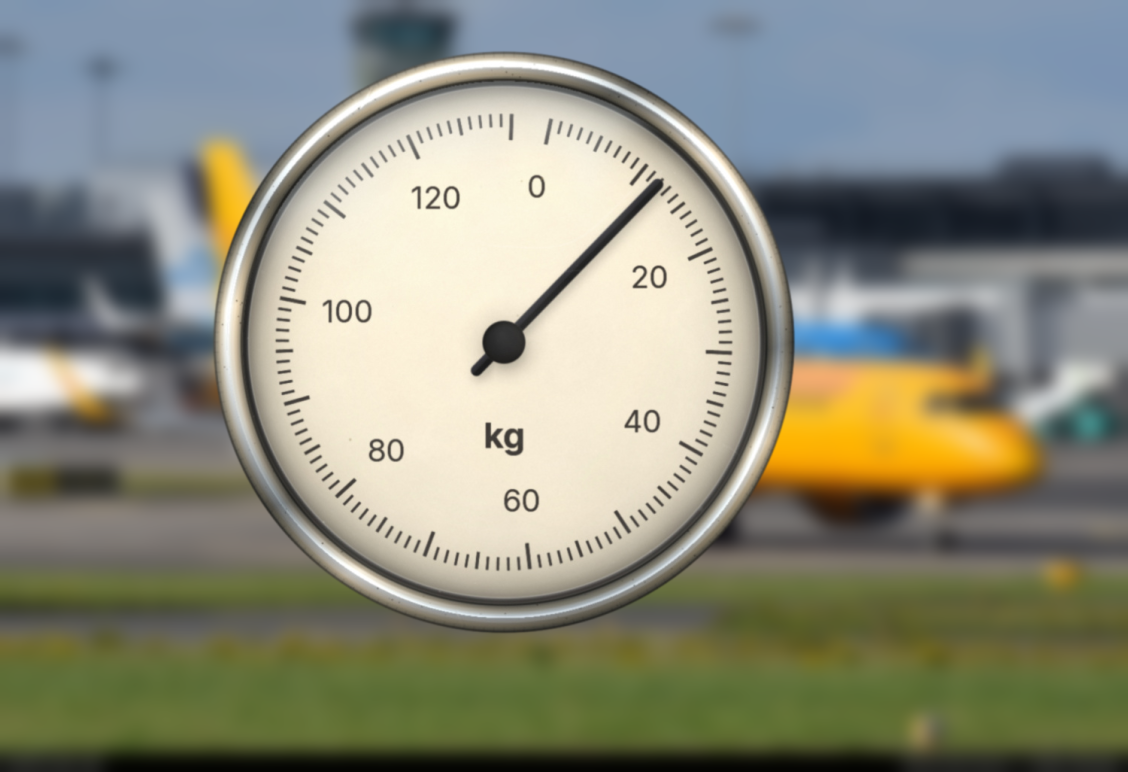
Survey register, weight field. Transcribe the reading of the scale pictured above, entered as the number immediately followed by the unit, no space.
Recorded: 12kg
